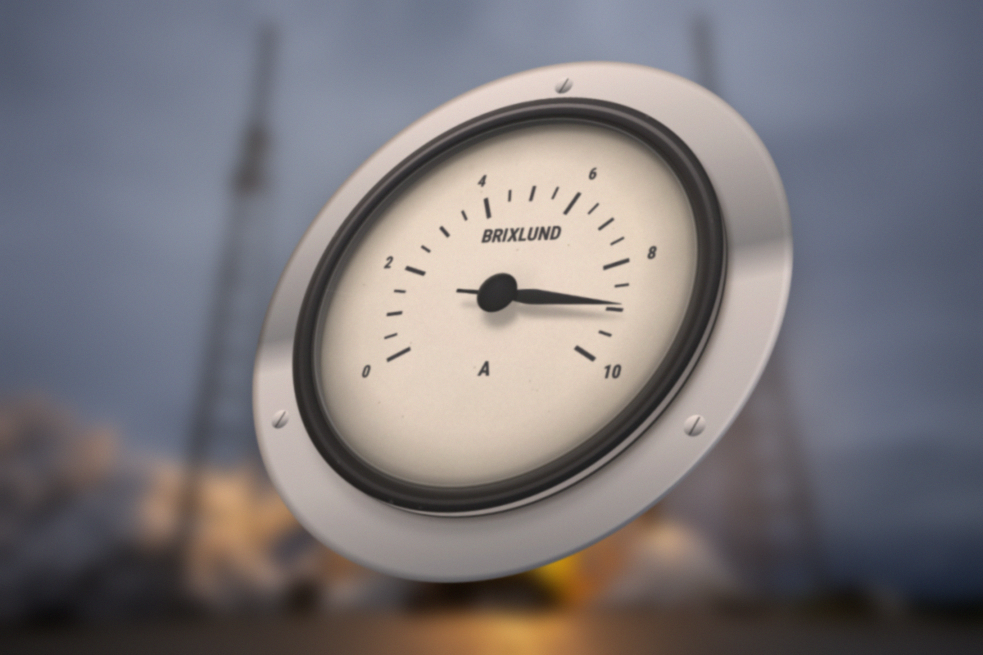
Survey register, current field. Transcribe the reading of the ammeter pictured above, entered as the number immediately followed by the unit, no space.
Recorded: 9A
